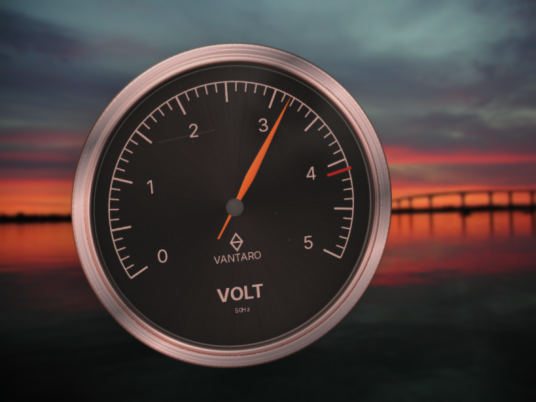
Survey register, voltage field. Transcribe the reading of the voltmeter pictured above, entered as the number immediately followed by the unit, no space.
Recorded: 3.15V
